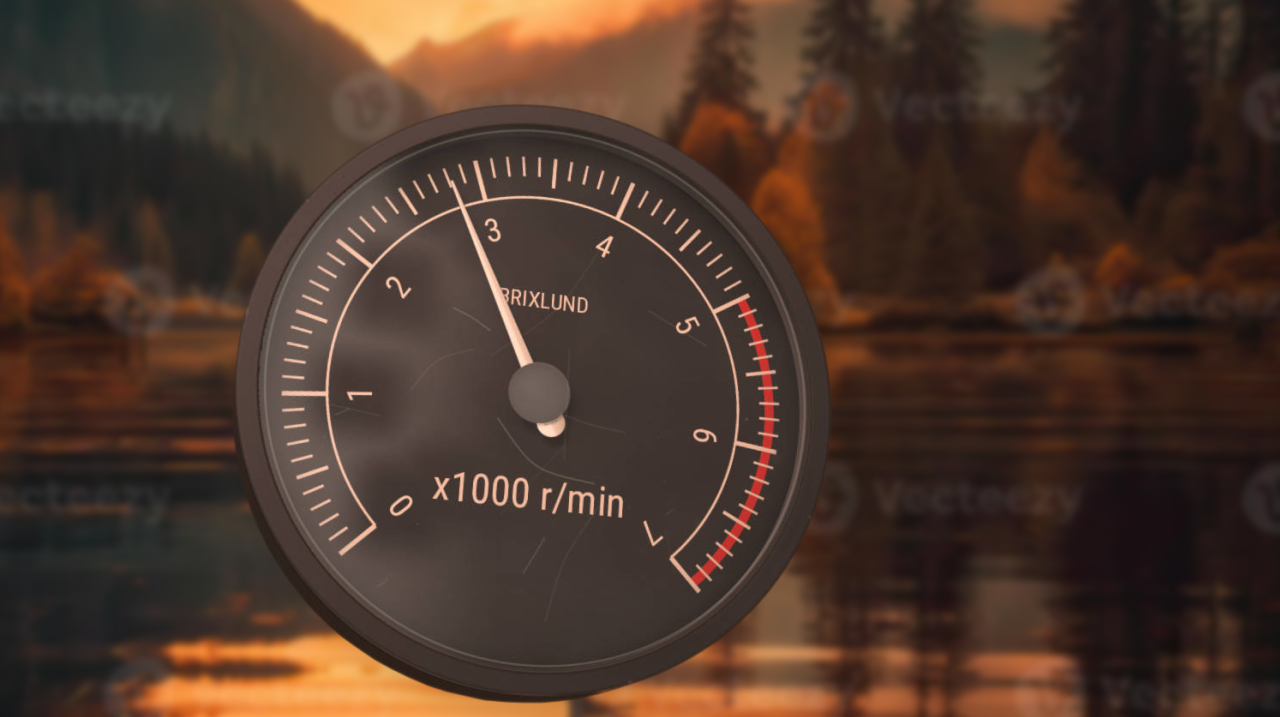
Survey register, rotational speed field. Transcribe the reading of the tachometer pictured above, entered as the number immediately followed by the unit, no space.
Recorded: 2800rpm
